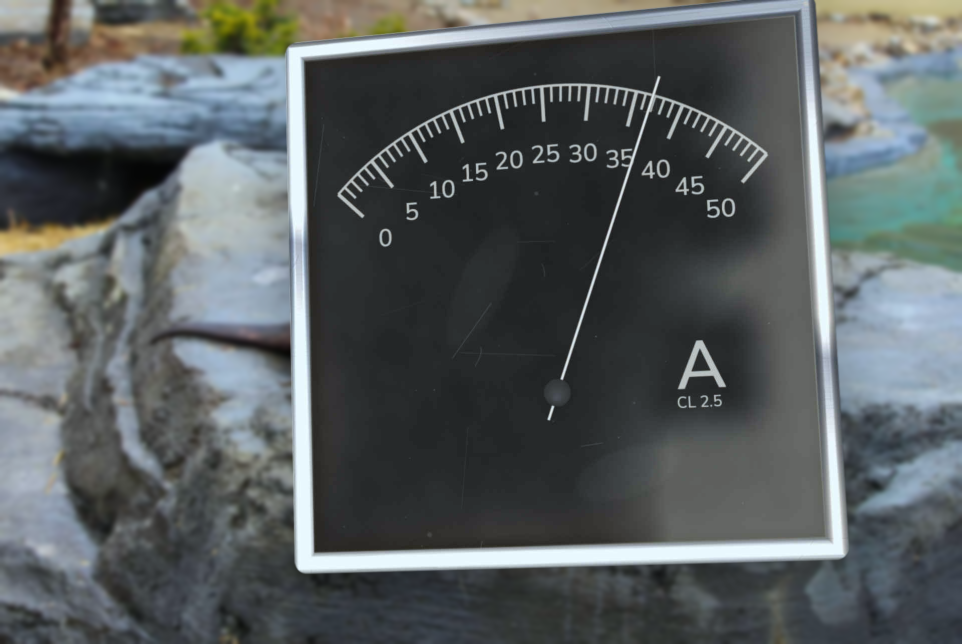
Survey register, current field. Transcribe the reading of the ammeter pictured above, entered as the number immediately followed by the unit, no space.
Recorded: 37A
